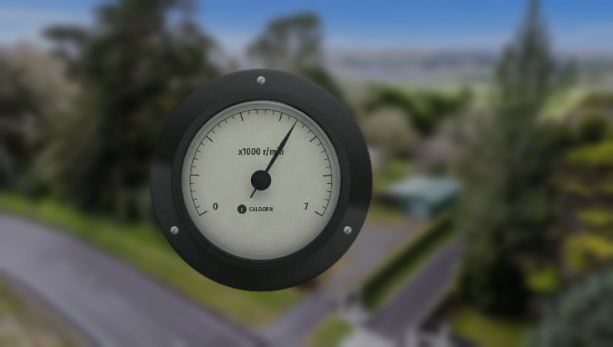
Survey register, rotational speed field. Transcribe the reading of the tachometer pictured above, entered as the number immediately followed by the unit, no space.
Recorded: 4400rpm
